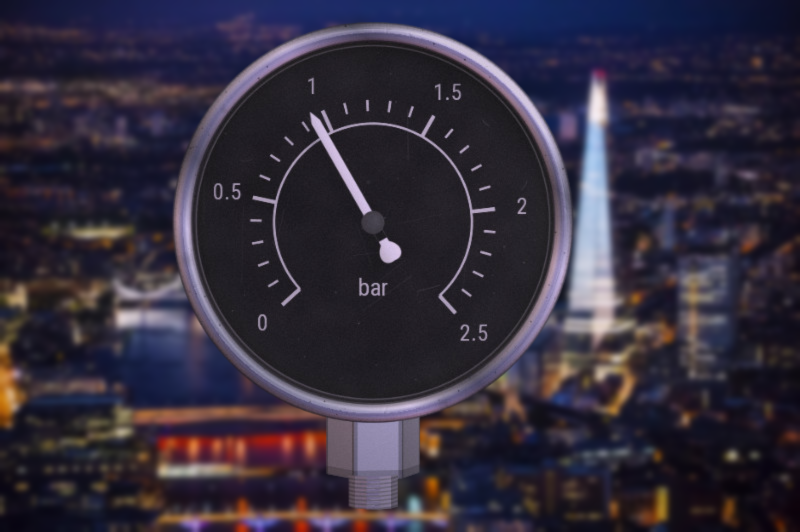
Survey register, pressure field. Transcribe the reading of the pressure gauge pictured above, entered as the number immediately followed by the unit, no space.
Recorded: 0.95bar
